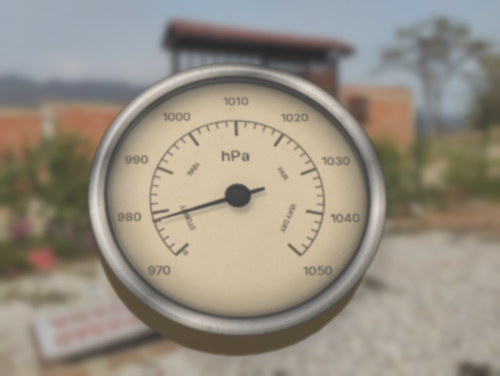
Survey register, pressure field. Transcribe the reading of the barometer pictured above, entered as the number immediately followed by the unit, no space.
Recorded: 978hPa
